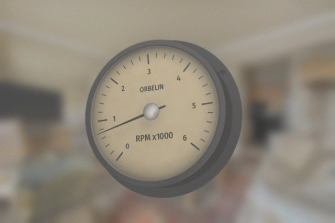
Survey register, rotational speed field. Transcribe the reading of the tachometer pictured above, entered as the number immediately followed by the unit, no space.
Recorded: 700rpm
